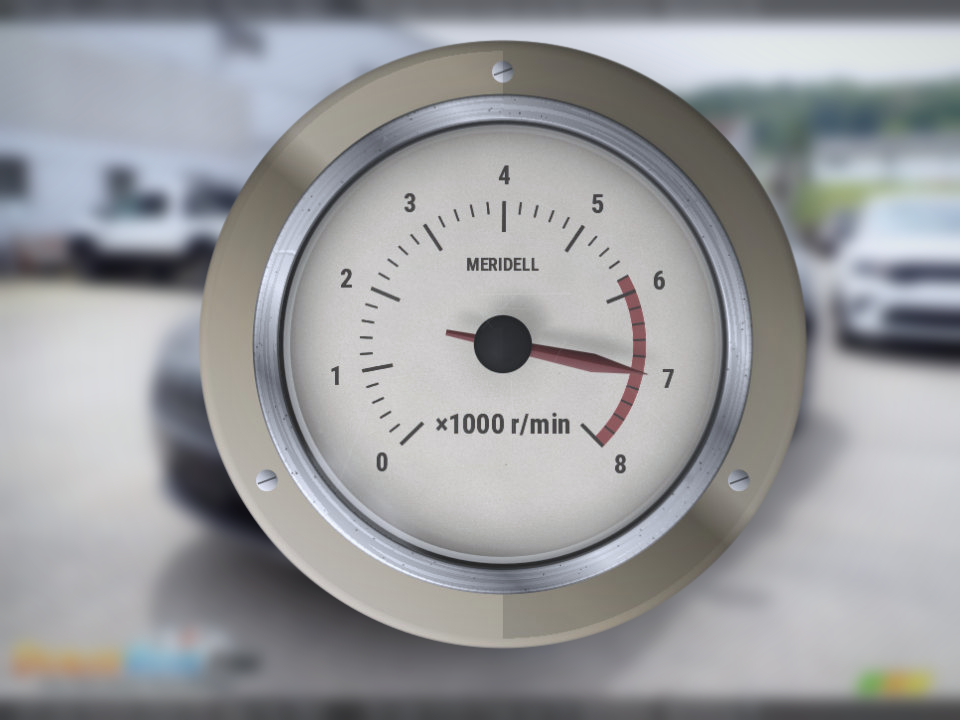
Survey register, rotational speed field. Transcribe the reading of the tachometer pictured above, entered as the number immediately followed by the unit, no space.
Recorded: 7000rpm
